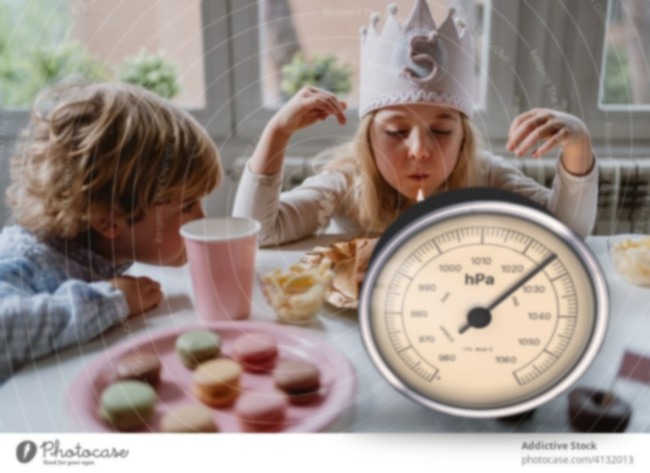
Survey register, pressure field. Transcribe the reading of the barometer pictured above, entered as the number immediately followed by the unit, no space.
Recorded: 1025hPa
